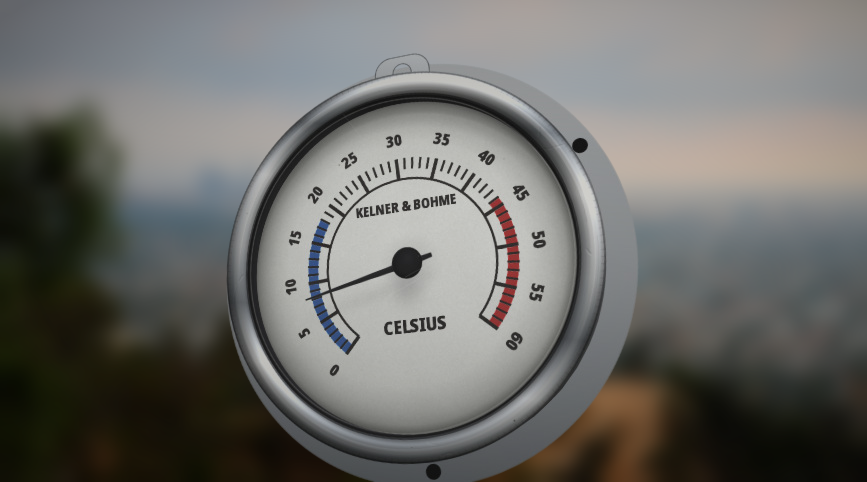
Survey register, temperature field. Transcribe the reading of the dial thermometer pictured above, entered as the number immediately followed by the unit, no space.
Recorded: 8°C
